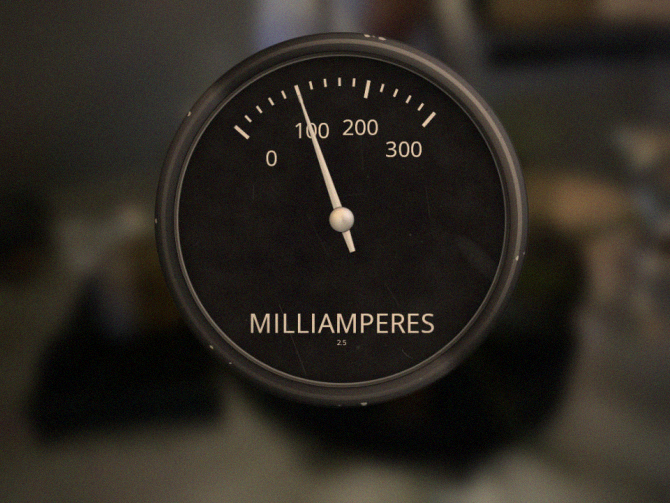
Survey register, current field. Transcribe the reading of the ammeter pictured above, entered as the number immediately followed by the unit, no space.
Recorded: 100mA
